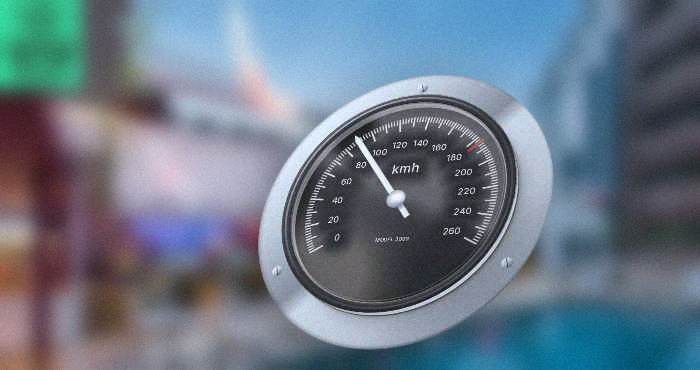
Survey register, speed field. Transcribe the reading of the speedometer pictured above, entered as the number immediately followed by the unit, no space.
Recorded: 90km/h
